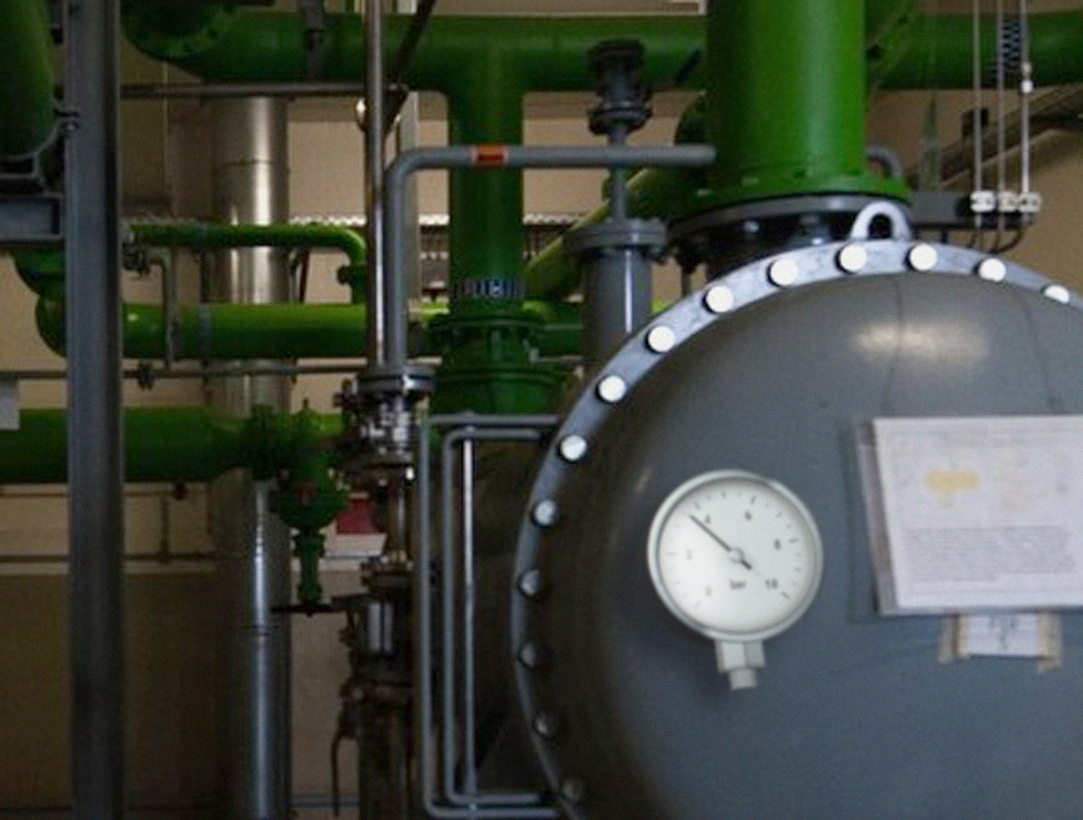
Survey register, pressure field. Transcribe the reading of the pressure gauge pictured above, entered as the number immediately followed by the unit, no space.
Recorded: 3.5bar
